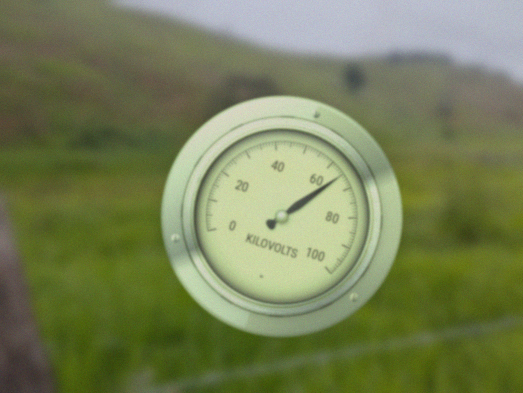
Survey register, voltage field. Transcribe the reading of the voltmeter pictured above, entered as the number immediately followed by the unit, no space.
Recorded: 65kV
